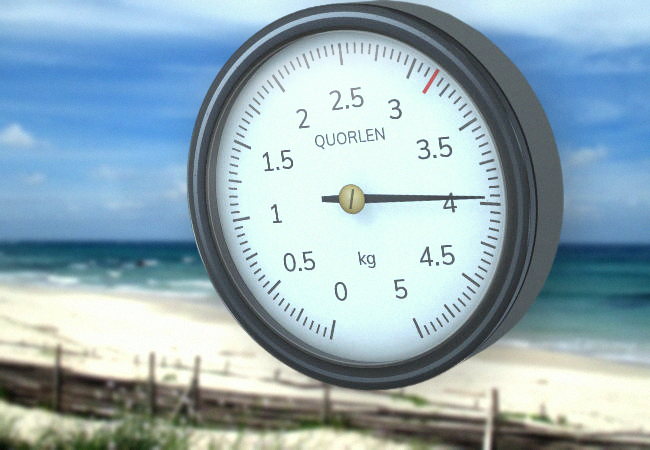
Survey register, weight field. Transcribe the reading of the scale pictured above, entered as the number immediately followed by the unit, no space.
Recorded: 3.95kg
